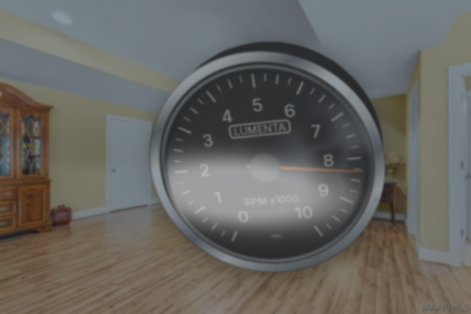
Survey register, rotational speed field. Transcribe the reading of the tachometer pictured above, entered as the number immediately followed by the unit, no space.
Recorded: 8250rpm
